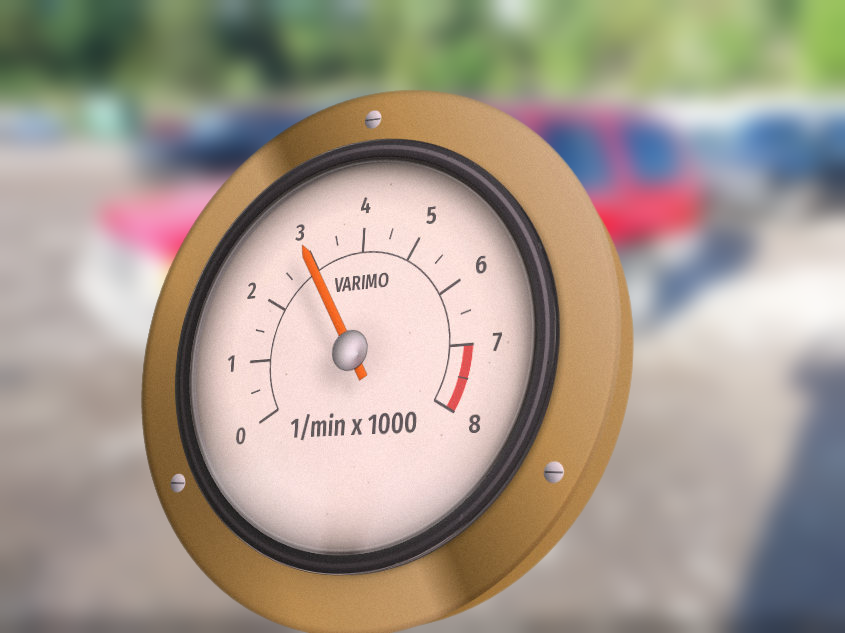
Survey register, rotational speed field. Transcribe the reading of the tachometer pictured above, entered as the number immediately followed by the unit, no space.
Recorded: 3000rpm
